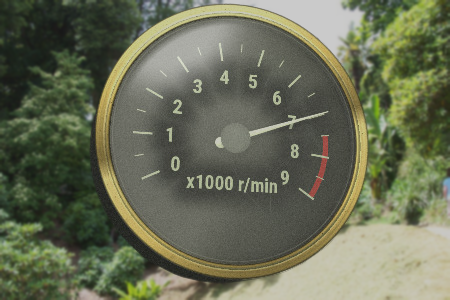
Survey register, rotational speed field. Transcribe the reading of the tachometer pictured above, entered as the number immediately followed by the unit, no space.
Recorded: 7000rpm
